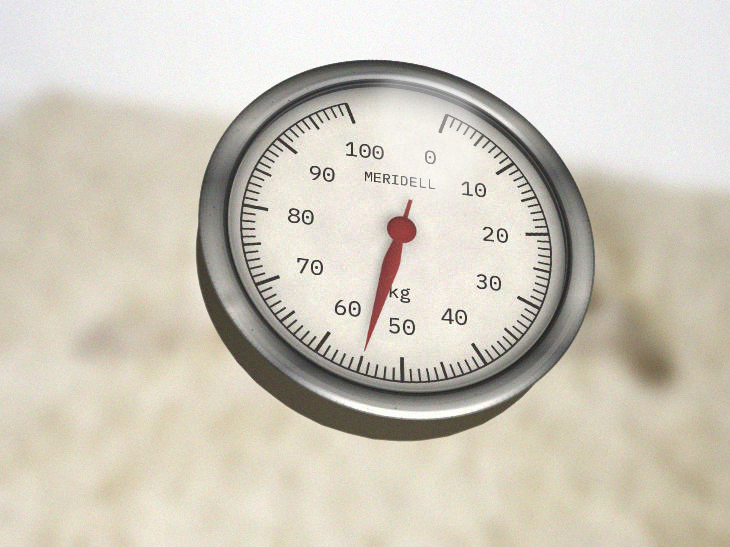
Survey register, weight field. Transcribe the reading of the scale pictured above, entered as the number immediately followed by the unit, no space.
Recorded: 55kg
